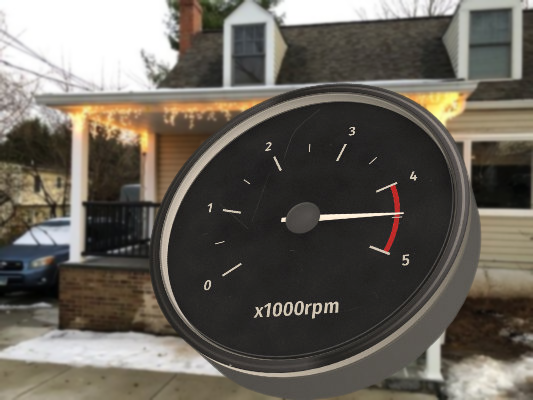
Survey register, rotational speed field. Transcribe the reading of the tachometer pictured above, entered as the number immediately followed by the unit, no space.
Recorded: 4500rpm
